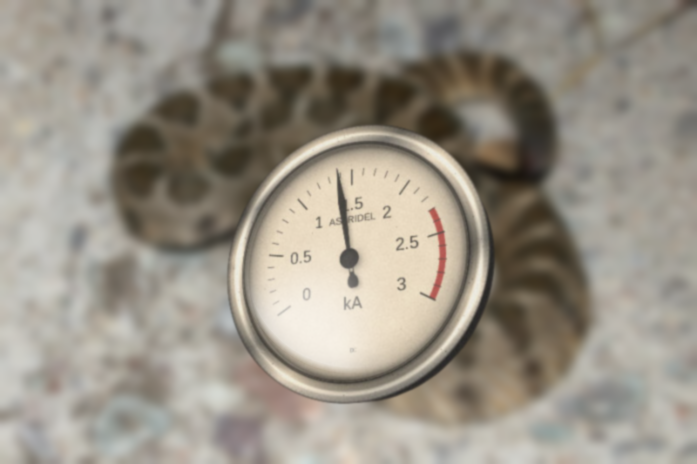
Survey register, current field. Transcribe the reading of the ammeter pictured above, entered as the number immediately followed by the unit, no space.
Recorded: 1.4kA
